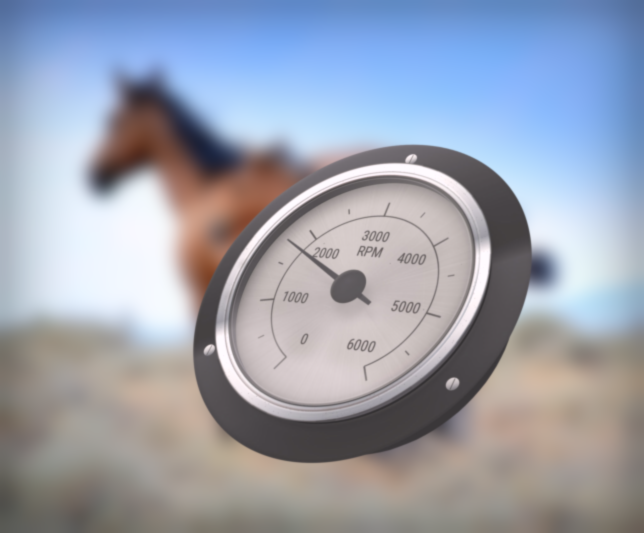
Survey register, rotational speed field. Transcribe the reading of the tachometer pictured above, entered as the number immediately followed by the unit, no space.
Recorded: 1750rpm
